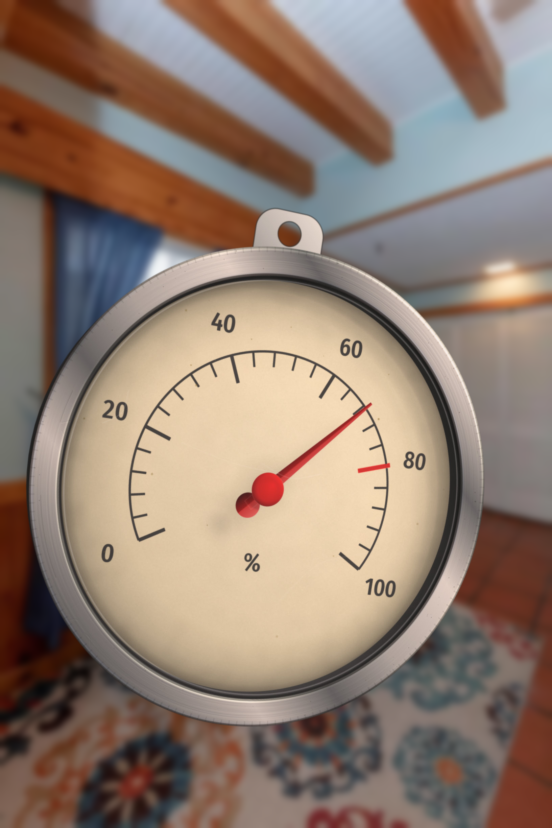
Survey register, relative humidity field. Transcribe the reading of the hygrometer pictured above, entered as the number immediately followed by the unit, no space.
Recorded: 68%
